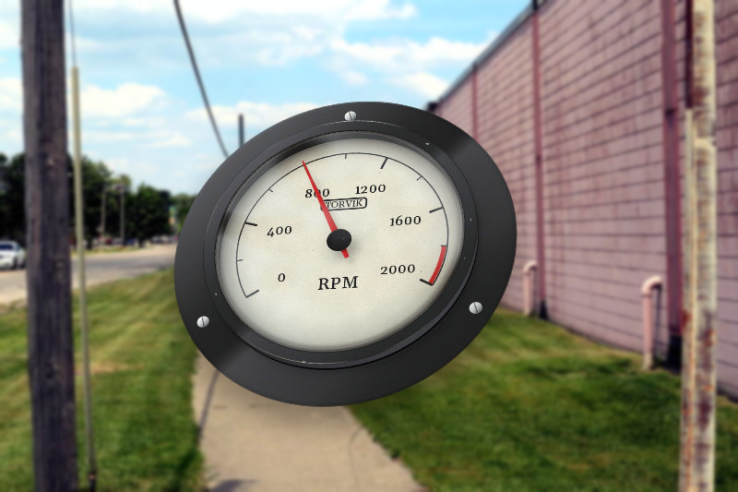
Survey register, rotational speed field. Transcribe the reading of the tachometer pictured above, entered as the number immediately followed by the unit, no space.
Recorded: 800rpm
